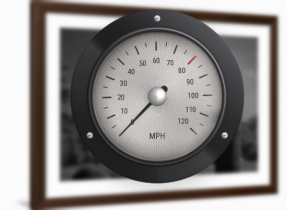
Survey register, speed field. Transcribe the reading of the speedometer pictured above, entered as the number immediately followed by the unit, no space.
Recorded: 0mph
